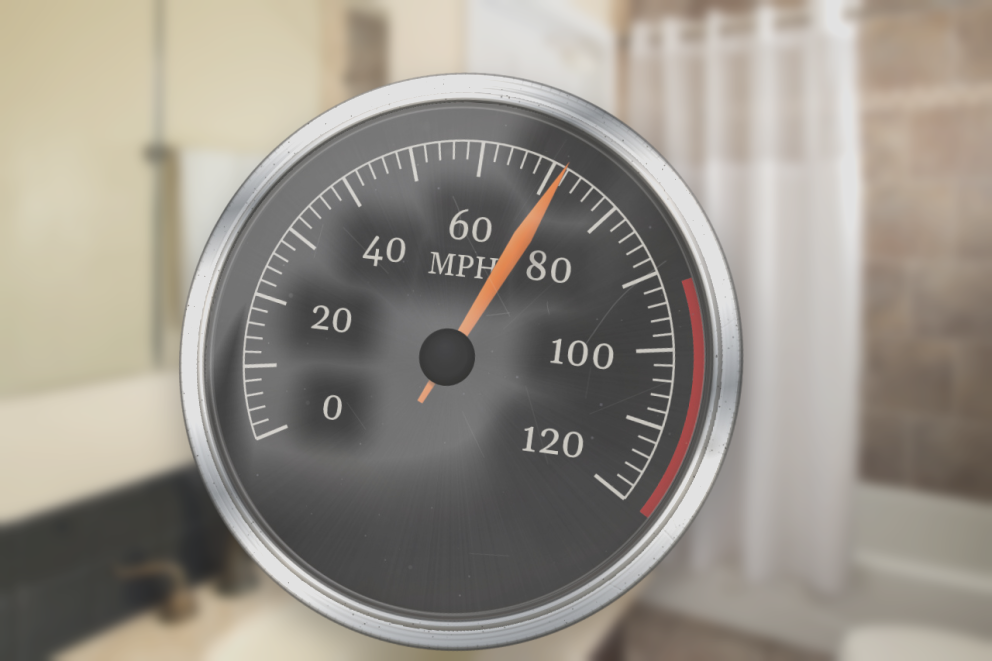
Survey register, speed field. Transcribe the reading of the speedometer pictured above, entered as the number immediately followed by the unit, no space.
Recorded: 72mph
